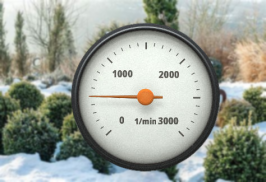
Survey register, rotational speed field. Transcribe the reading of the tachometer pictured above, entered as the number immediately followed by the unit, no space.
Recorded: 500rpm
